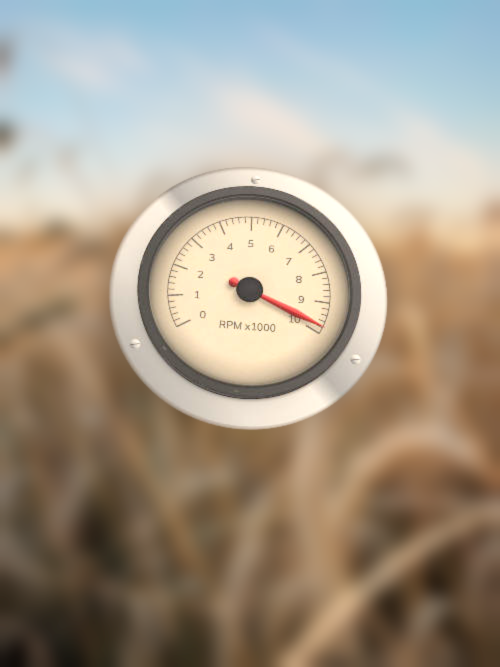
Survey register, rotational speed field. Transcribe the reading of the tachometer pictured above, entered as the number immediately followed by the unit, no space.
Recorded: 9800rpm
